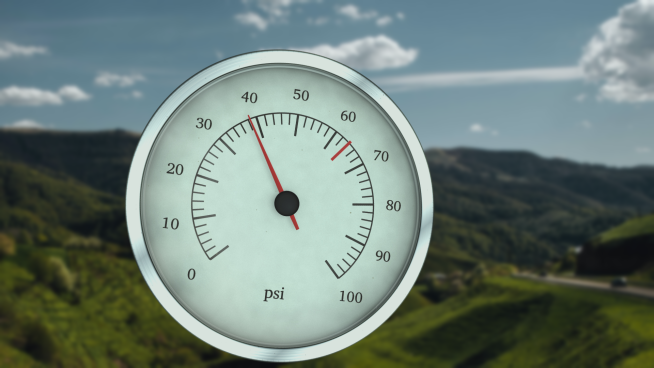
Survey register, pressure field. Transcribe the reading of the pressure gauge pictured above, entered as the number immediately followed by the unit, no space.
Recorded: 38psi
